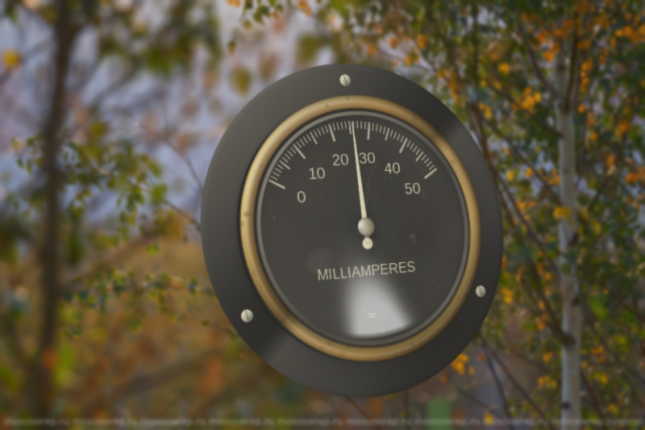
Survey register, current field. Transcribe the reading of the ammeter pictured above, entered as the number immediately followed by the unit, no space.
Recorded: 25mA
